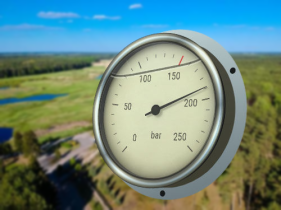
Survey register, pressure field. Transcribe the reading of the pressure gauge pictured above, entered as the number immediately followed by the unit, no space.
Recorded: 190bar
